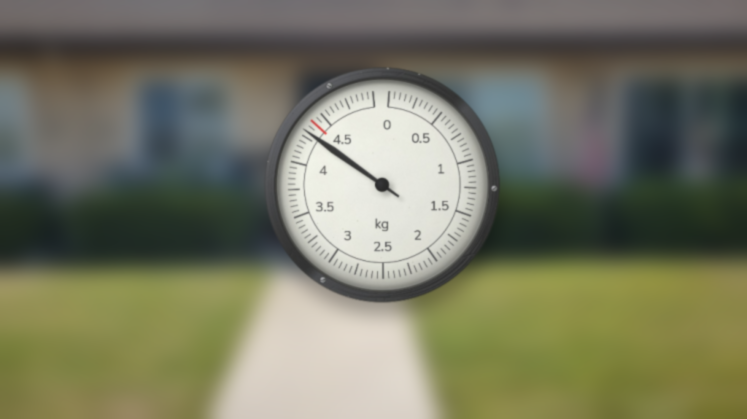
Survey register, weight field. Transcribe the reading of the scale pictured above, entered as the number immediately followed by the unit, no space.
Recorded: 4.3kg
